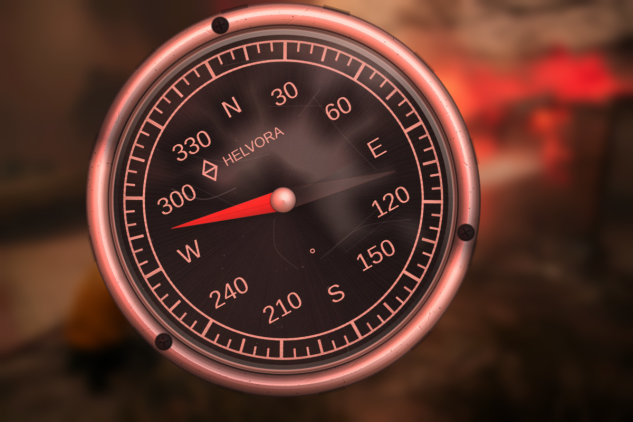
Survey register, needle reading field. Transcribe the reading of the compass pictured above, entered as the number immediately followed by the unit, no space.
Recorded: 285°
